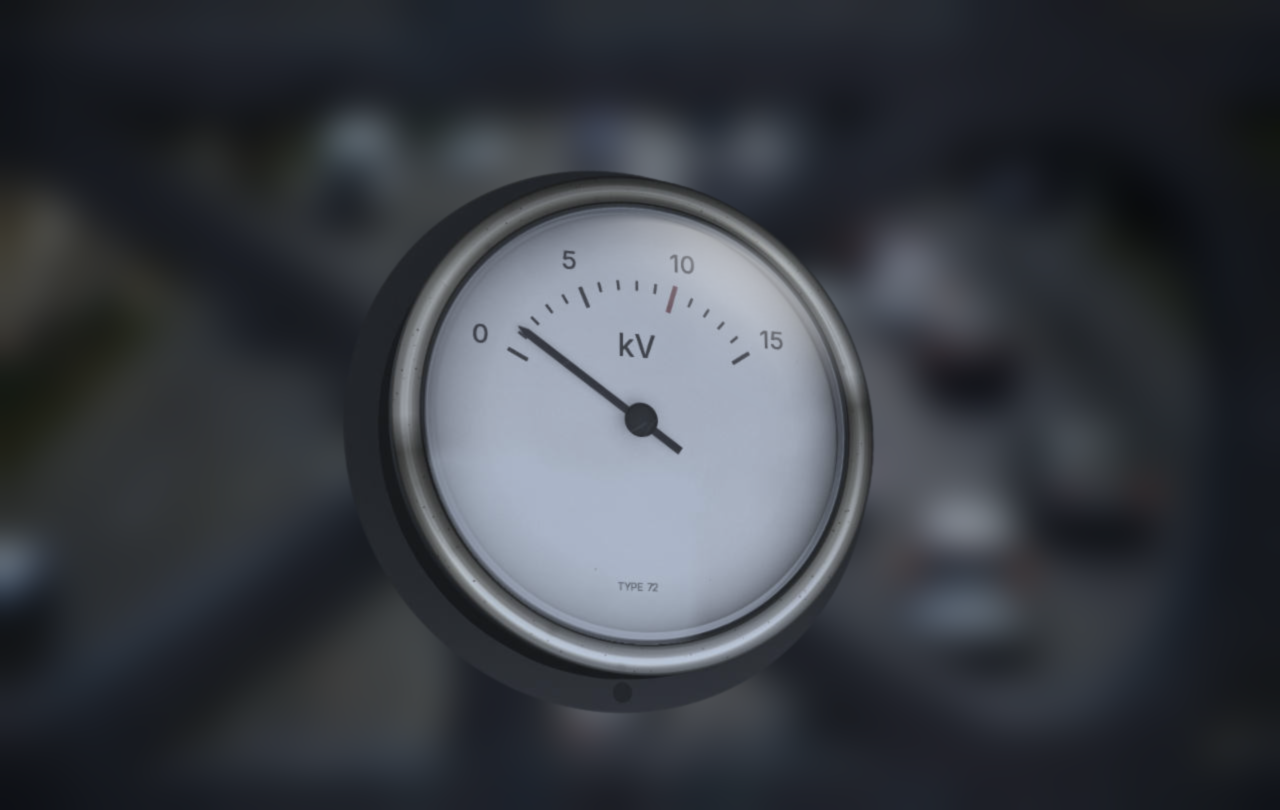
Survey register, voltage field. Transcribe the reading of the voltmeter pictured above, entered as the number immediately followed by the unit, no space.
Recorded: 1kV
